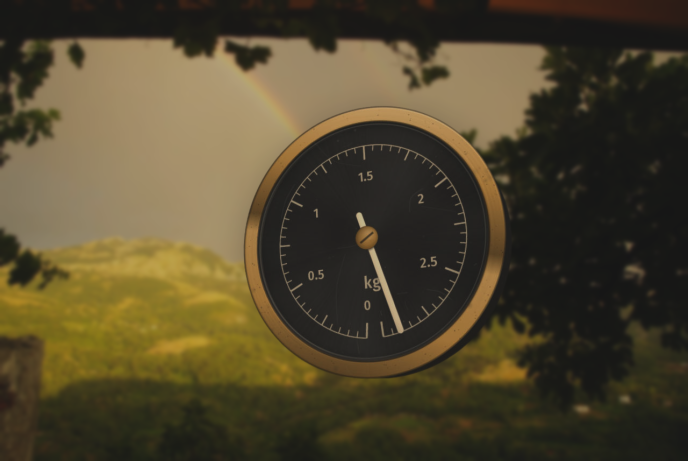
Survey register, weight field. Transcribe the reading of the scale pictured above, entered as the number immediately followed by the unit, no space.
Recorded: 2.9kg
